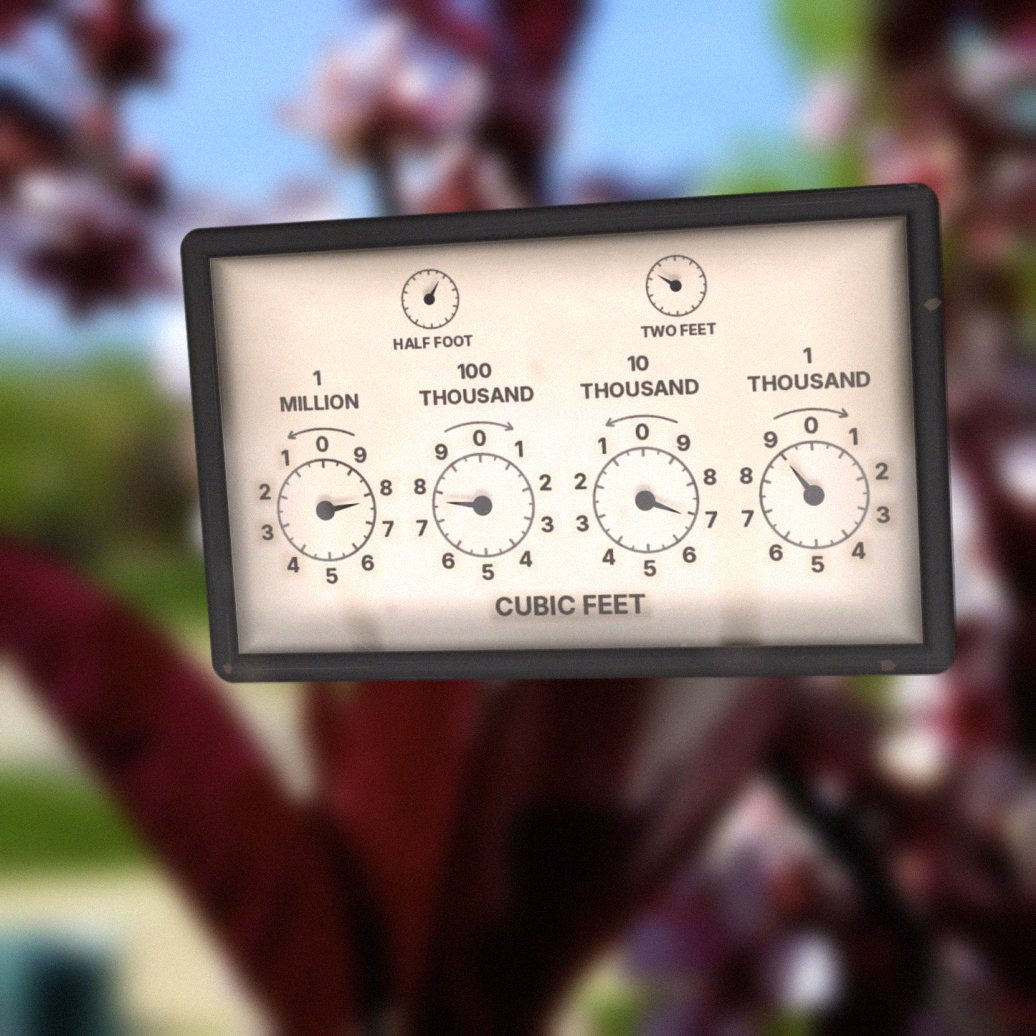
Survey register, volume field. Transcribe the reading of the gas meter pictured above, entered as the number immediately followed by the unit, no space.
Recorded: 776900ft³
